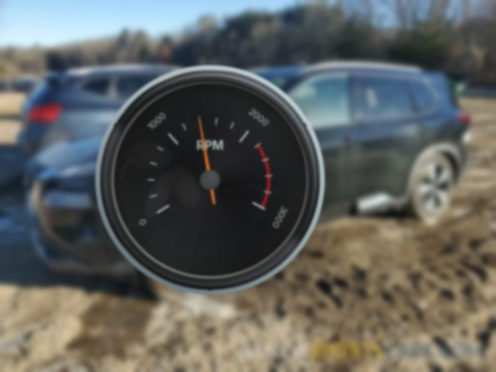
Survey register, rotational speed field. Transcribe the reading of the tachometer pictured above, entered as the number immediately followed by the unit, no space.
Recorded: 1400rpm
